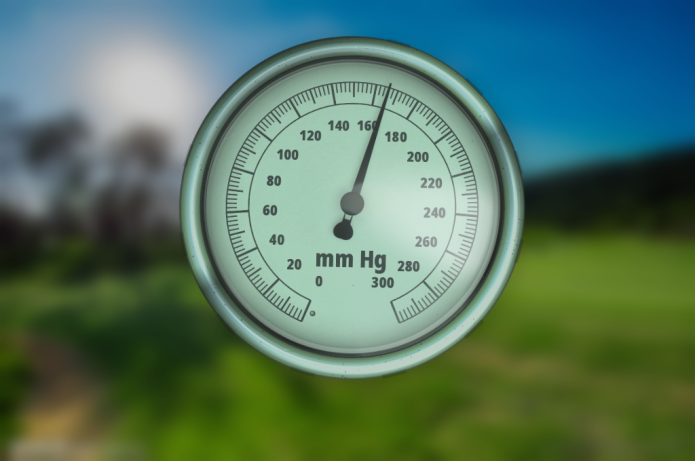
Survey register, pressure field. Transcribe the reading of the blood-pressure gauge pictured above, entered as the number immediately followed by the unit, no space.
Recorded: 166mmHg
